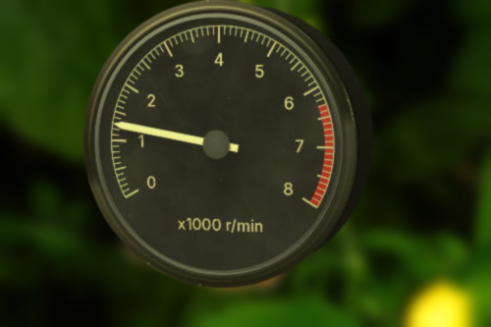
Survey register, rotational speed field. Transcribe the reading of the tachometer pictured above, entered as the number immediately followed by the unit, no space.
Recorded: 1300rpm
